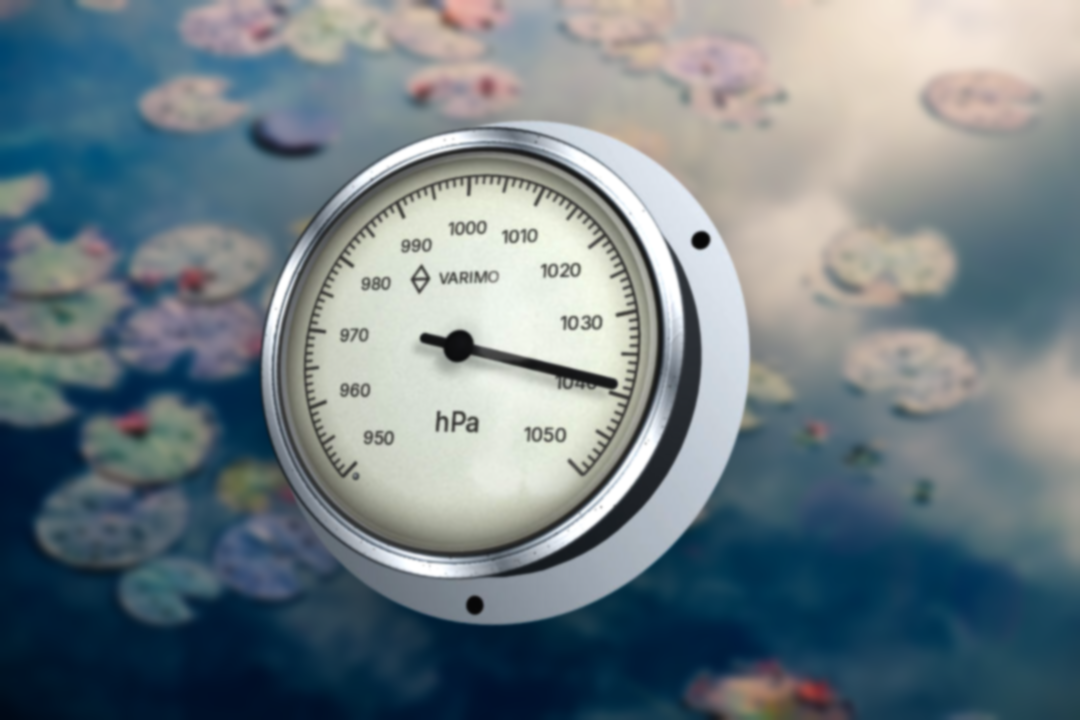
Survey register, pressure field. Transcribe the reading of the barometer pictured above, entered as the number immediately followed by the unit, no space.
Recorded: 1039hPa
